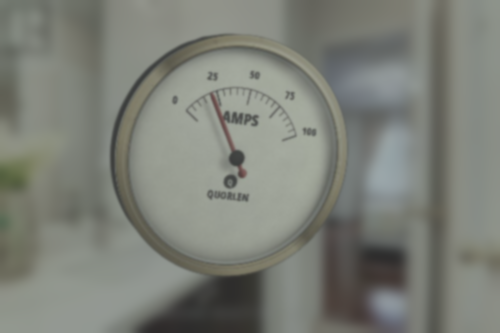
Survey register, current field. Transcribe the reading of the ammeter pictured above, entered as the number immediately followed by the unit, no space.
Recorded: 20A
